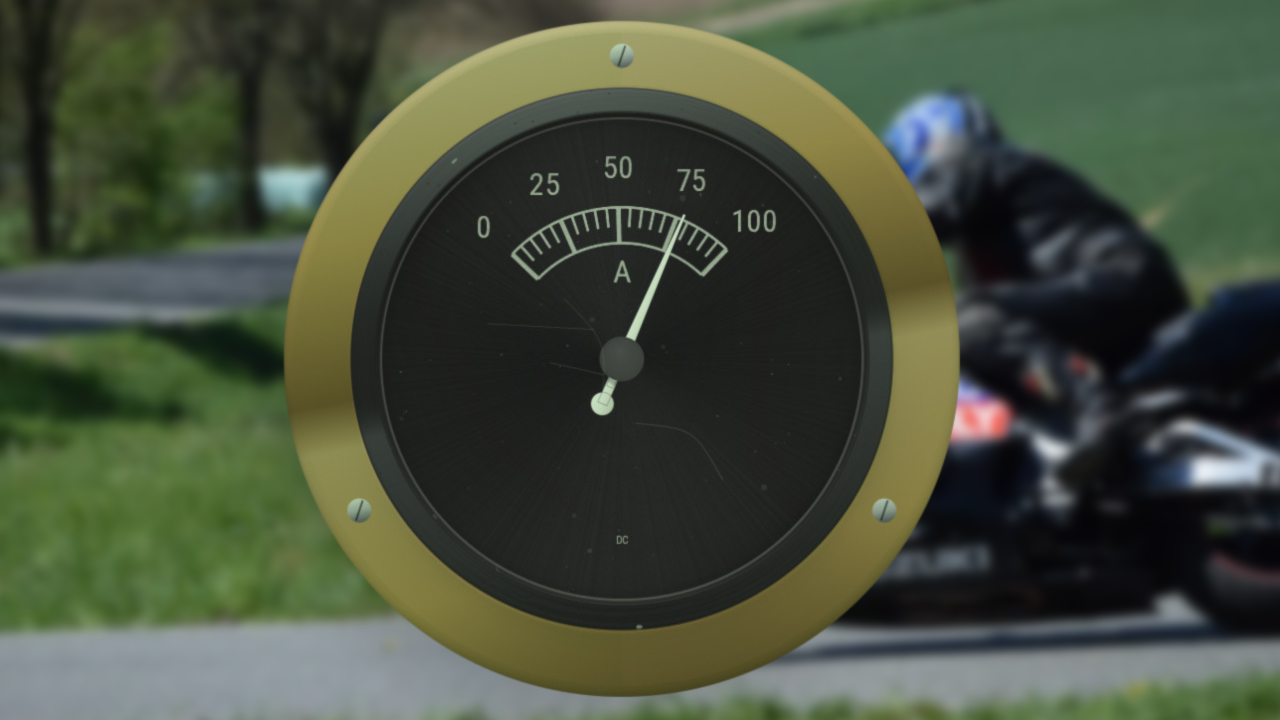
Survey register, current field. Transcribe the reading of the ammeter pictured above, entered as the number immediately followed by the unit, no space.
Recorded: 77.5A
